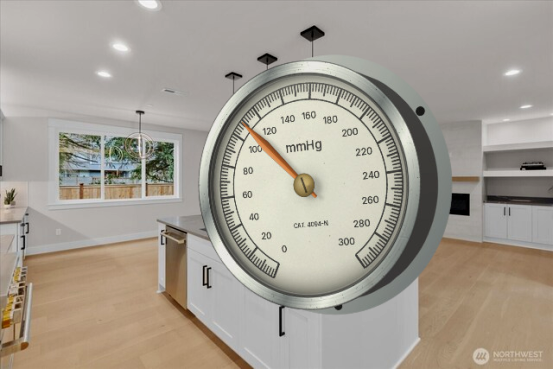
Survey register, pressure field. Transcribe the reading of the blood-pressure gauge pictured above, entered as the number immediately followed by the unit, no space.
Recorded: 110mmHg
